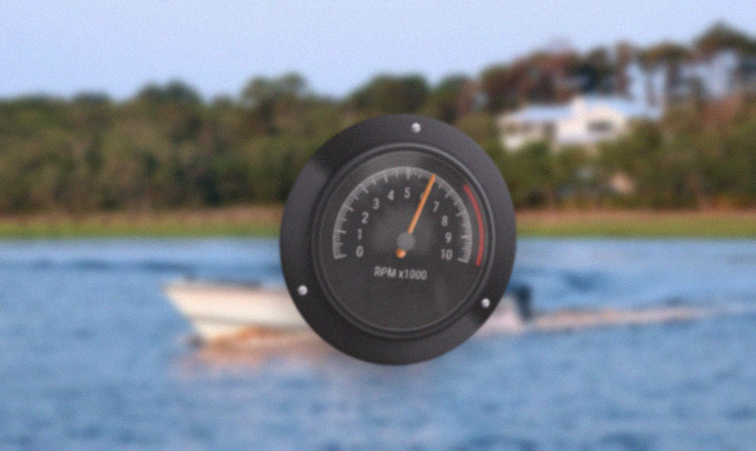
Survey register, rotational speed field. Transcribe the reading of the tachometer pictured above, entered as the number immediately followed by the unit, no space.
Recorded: 6000rpm
